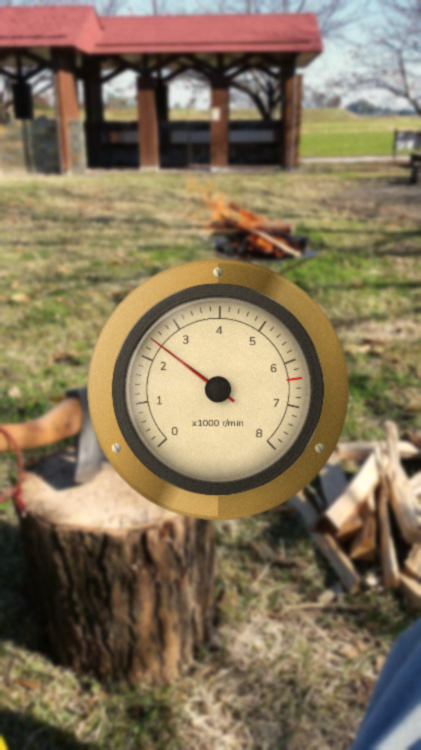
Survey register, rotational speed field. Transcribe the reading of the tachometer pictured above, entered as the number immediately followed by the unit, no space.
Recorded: 2400rpm
